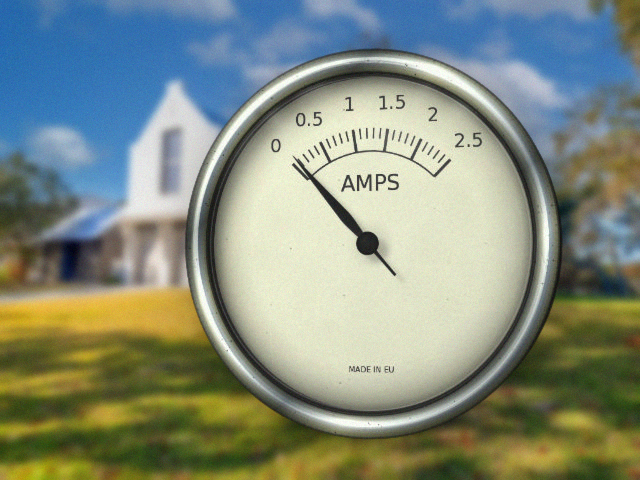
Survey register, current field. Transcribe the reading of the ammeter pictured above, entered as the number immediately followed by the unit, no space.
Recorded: 0.1A
